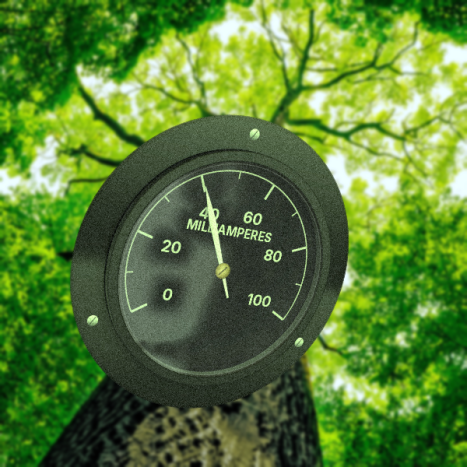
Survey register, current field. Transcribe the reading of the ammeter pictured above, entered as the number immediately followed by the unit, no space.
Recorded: 40mA
